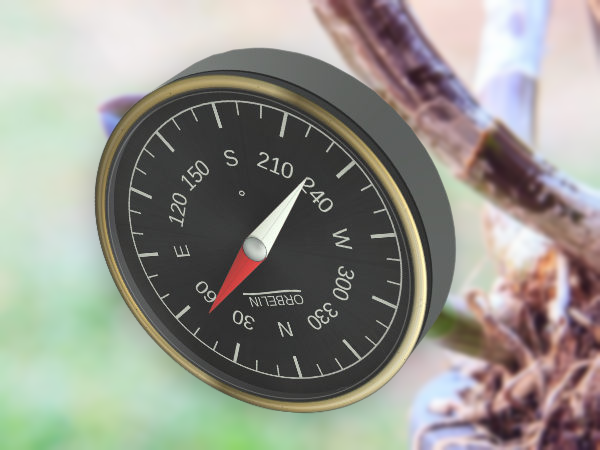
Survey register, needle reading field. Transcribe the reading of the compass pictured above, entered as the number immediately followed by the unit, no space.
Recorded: 50°
